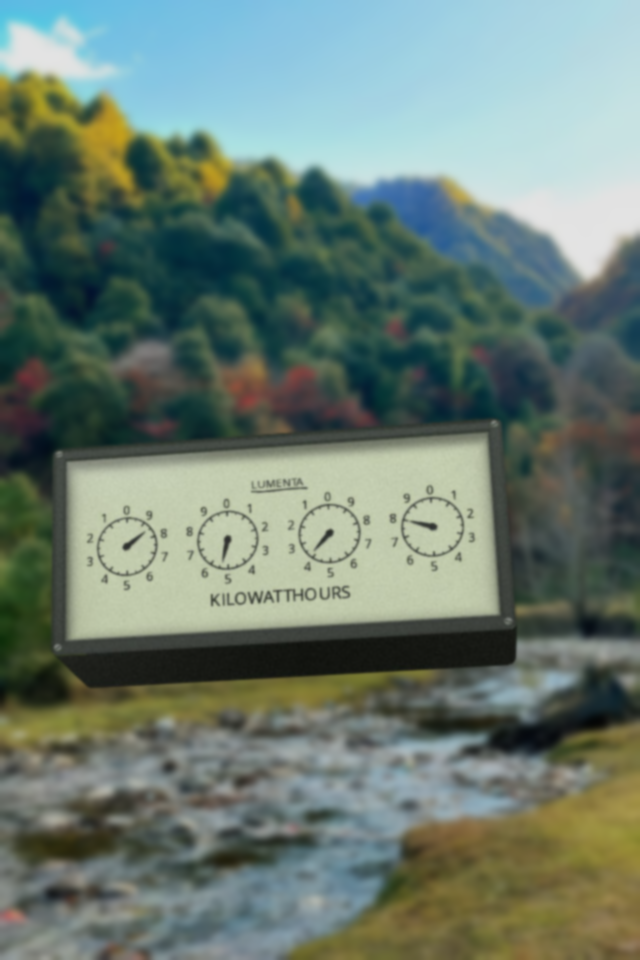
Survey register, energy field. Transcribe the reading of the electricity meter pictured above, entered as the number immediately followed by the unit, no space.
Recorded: 8538kWh
